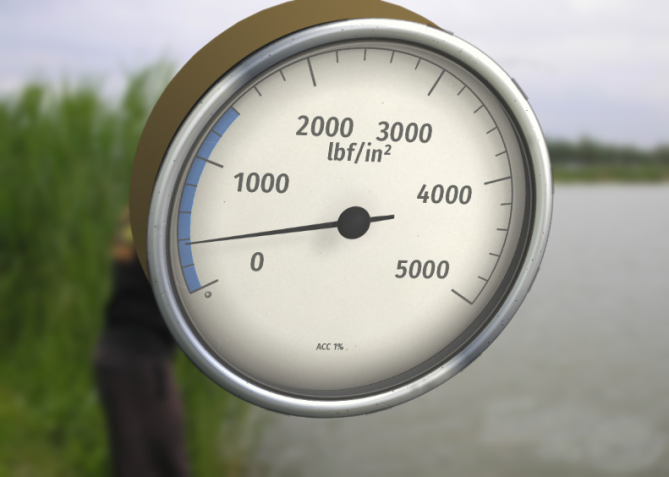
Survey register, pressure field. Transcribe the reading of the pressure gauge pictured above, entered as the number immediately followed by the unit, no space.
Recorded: 400psi
